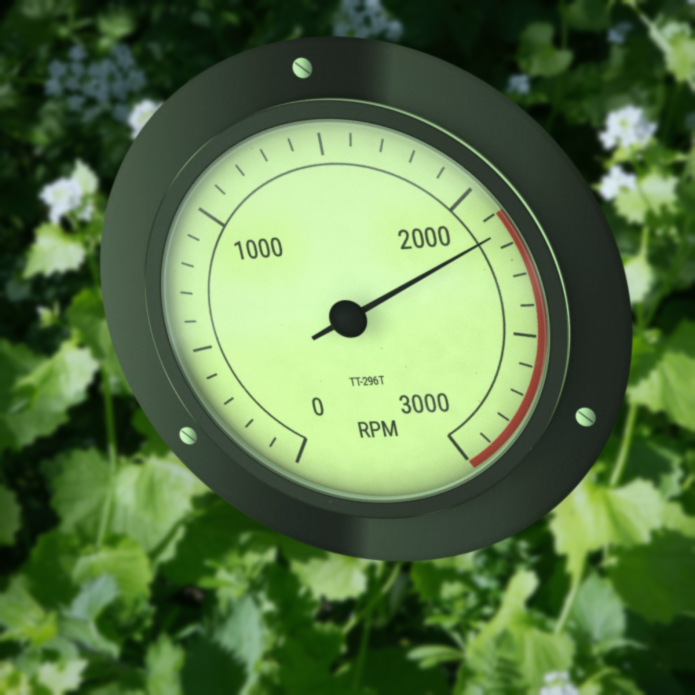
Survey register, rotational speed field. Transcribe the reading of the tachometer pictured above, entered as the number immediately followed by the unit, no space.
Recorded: 2150rpm
